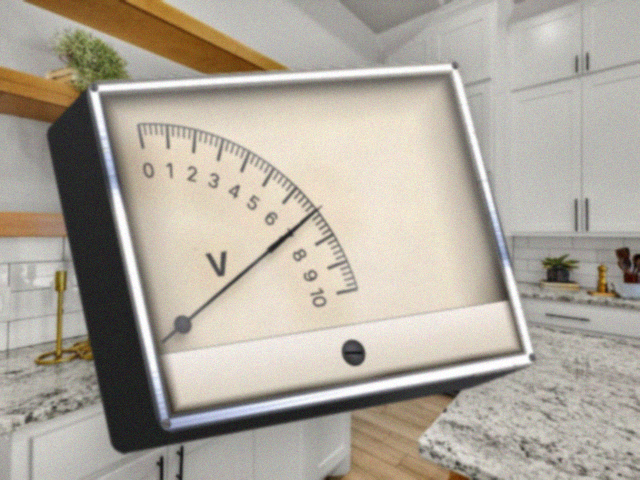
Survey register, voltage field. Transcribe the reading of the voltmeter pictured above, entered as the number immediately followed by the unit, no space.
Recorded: 7V
